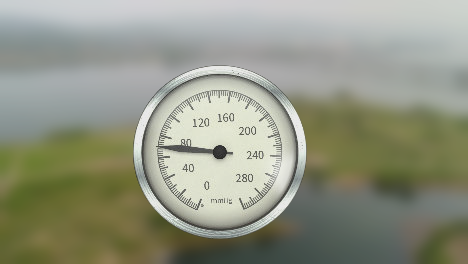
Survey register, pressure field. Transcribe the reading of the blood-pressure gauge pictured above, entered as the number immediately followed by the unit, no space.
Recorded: 70mmHg
